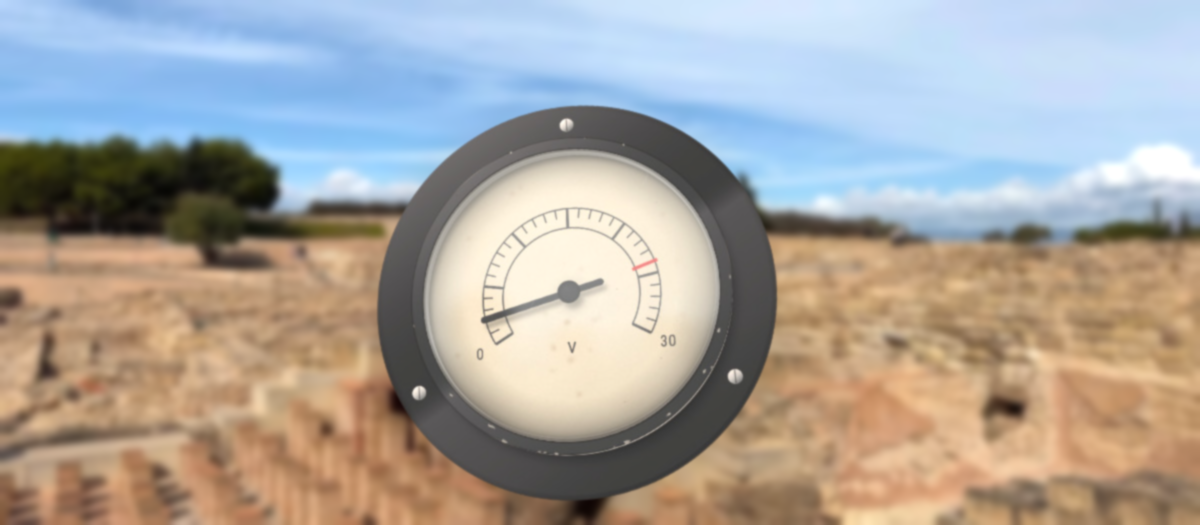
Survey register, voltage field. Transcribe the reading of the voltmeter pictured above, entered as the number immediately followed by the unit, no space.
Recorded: 2V
